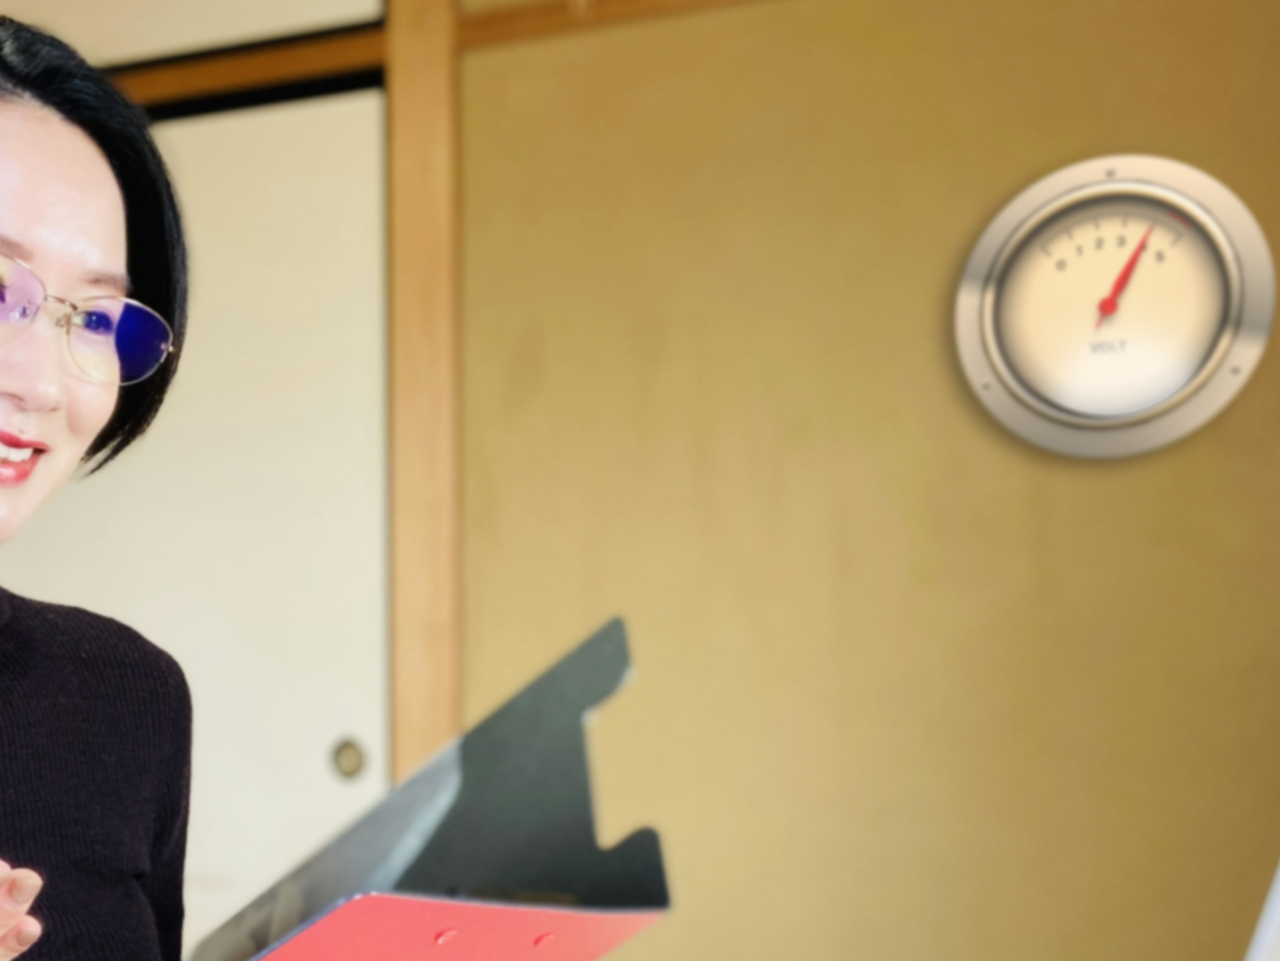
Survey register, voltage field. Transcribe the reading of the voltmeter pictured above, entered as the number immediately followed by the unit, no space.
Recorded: 4V
